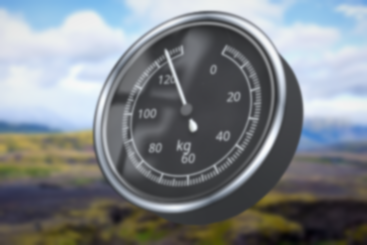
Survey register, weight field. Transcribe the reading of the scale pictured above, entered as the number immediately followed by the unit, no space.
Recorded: 125kg
